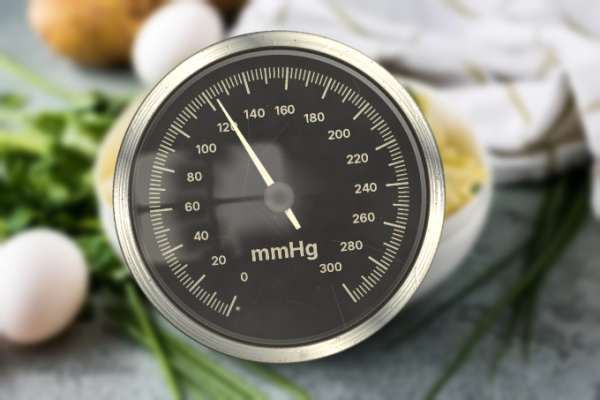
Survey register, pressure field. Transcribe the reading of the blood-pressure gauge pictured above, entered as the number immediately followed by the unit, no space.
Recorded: 124mmHg
